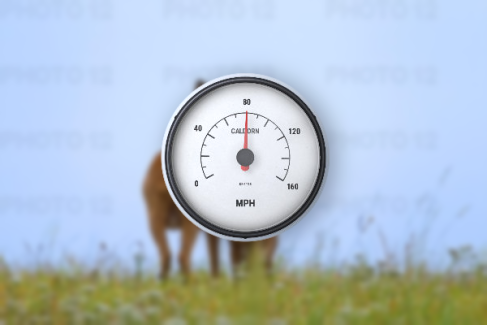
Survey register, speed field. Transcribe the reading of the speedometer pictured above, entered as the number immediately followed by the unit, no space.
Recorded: 80mph
